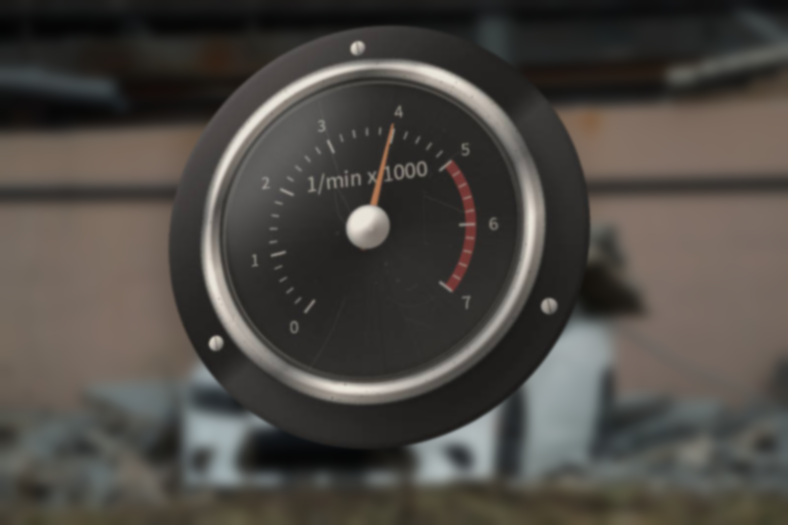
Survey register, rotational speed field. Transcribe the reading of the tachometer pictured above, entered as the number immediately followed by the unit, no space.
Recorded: 4000rpm
